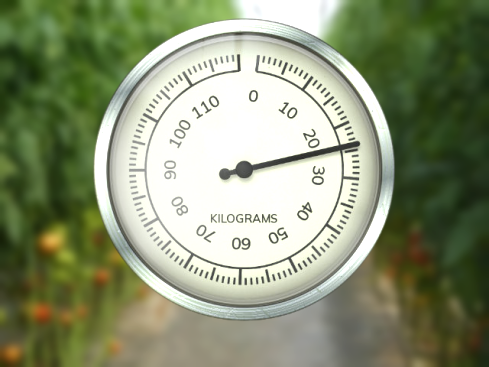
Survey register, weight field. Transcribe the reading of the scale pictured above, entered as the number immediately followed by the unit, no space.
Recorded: 24kg
